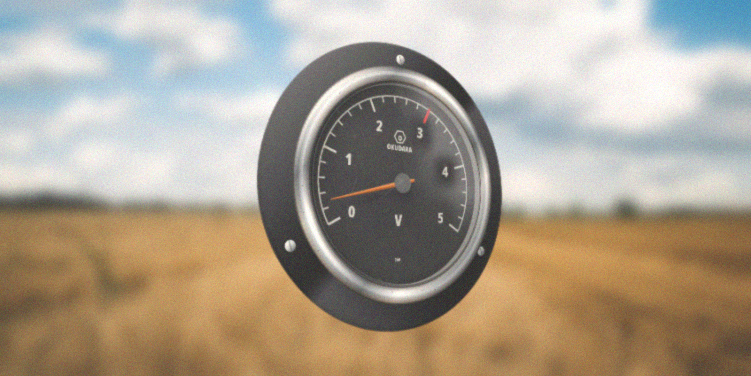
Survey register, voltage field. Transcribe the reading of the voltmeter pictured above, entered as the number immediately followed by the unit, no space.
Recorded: 0.3V
